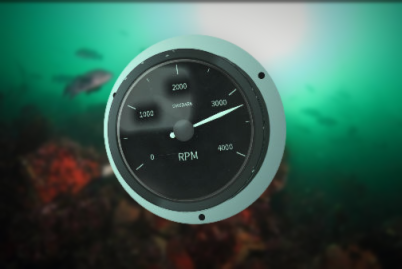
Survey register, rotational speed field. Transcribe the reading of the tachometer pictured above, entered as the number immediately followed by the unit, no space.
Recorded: 3250rpm
